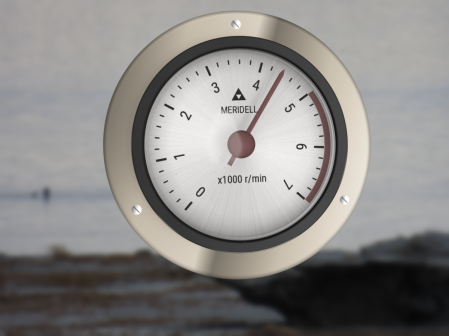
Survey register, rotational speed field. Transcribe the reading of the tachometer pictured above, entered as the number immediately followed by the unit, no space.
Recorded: 4400rpm
